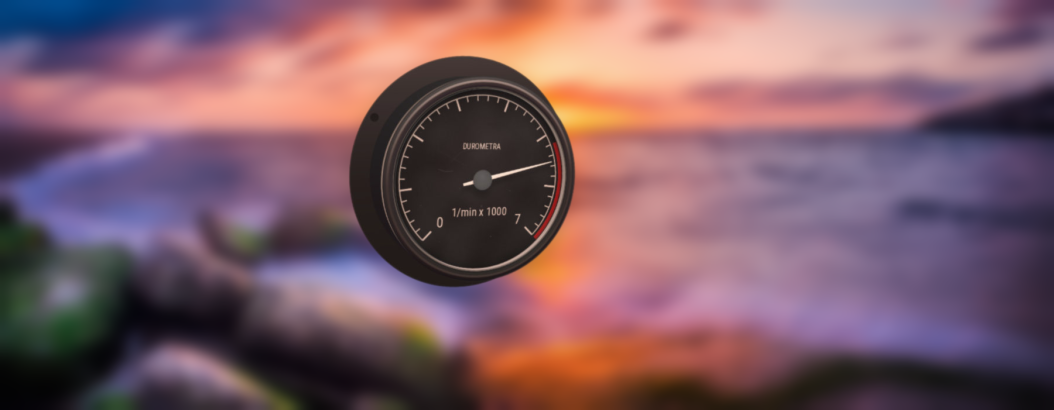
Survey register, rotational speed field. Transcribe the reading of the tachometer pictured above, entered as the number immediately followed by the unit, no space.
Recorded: 5500rpm
